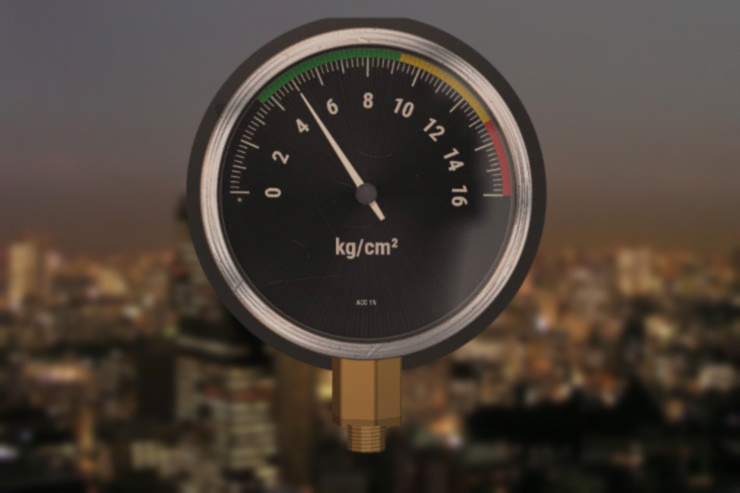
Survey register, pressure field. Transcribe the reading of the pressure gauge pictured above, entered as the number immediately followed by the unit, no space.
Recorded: 5kg/cm²
